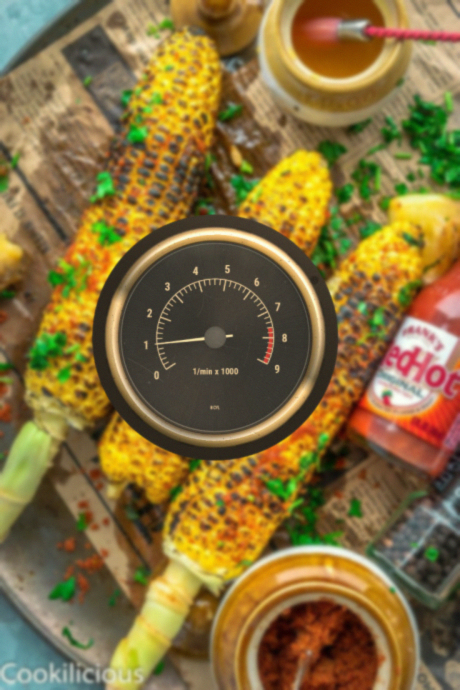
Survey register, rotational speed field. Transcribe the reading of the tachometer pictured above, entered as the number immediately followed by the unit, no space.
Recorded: 1000rpm
